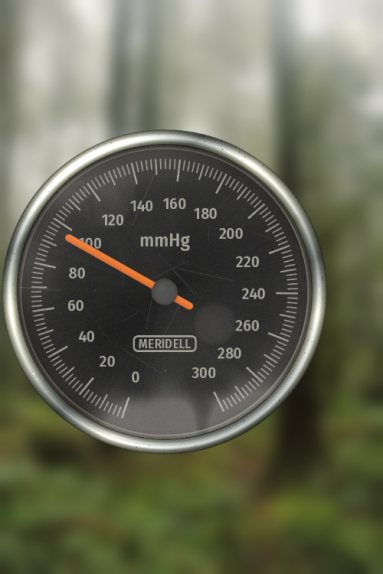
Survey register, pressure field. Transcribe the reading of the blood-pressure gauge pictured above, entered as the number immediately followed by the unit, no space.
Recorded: 96mmHg
